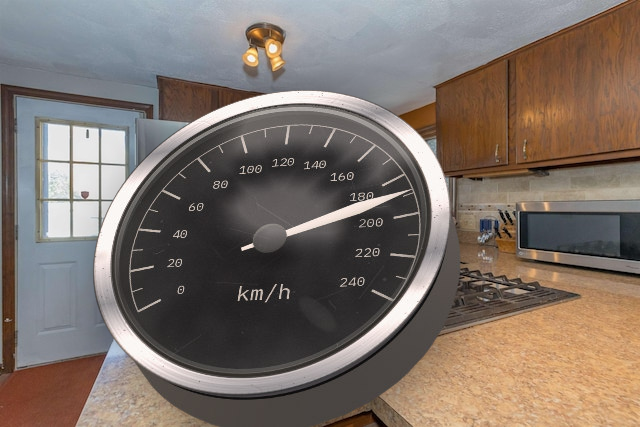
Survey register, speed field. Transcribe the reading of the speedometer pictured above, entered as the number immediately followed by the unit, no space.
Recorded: 190km/h
